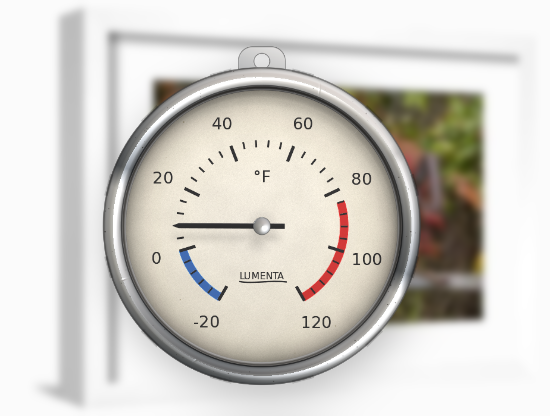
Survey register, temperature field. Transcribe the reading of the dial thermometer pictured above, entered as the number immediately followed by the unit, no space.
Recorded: 8°F
